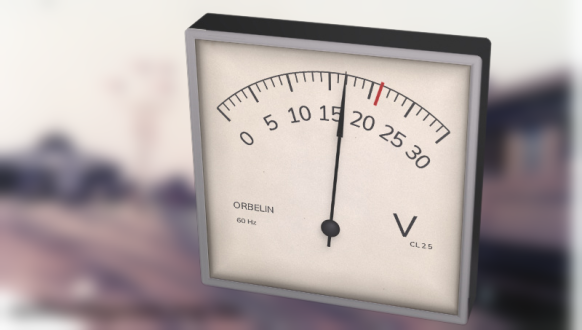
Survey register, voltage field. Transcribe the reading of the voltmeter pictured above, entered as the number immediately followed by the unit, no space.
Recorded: 17V
